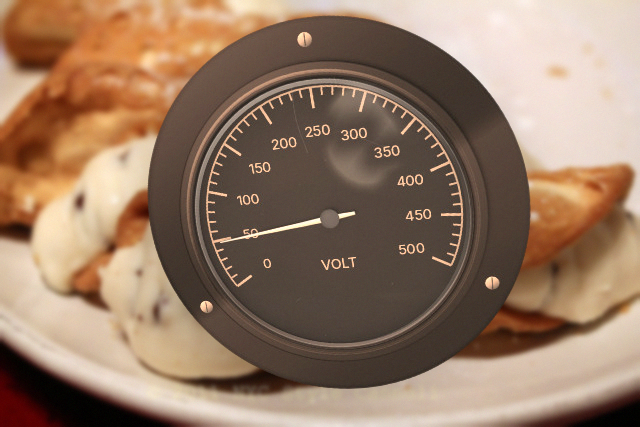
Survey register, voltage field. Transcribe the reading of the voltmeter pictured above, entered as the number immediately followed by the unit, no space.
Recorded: 50V
